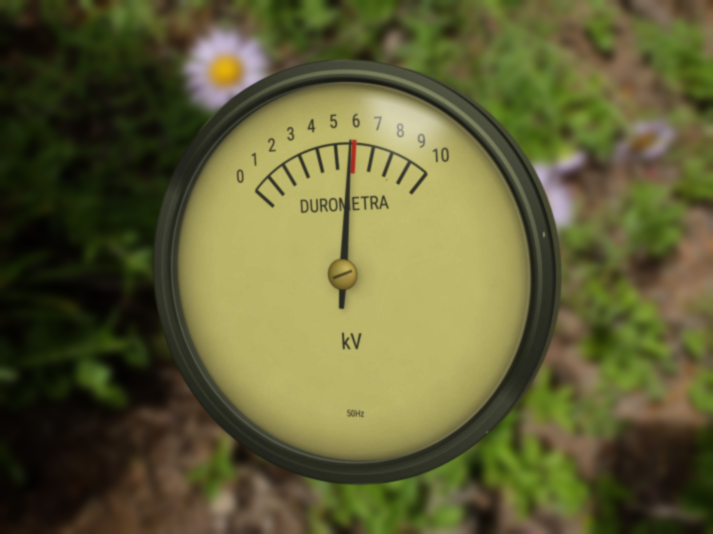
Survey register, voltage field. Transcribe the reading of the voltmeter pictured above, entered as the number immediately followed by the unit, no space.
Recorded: 6kV
